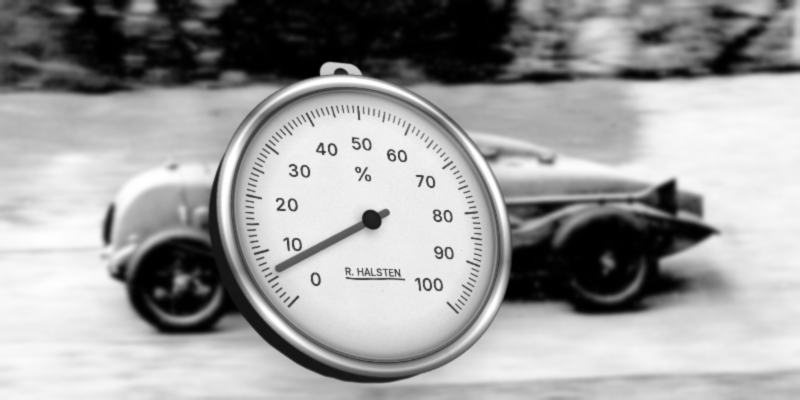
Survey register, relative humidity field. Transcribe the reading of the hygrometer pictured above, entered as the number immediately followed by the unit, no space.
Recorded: 6%
